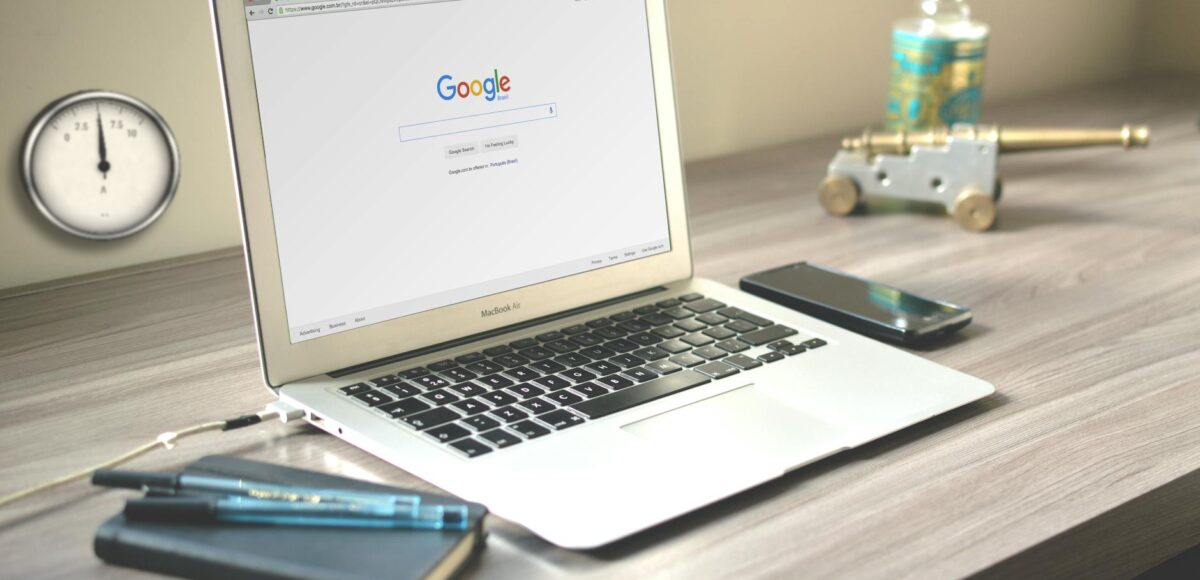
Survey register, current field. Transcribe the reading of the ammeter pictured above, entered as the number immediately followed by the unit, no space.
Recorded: 5A
